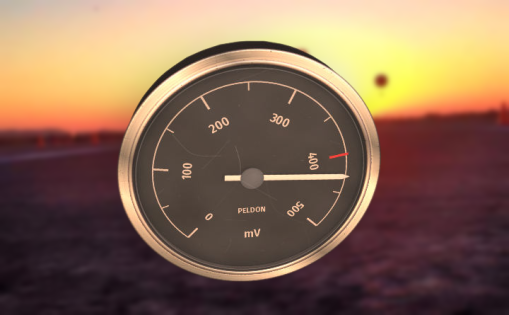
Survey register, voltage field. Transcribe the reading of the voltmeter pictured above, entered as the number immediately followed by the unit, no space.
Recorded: 425mV
